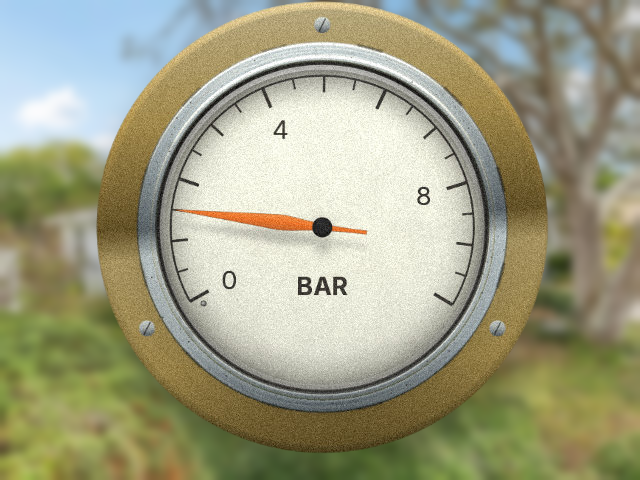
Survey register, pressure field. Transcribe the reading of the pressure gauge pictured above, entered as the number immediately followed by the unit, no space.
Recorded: 1.5bar
